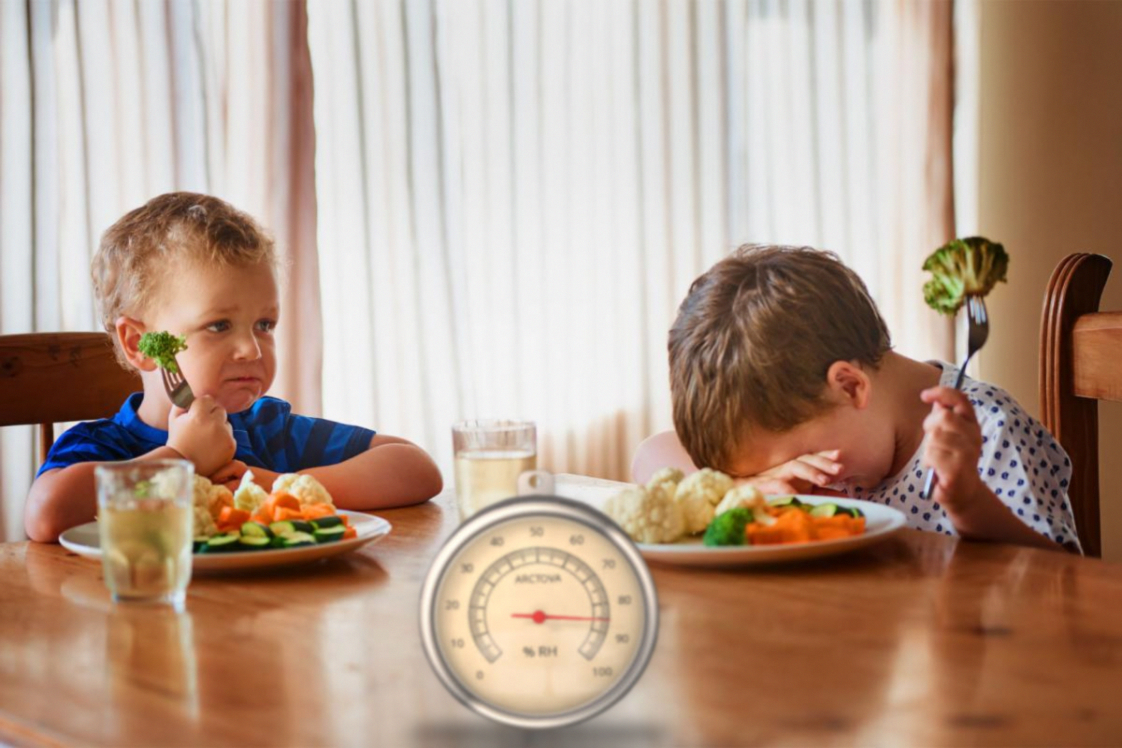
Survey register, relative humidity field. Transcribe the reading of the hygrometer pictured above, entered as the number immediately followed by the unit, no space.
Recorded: 85%
